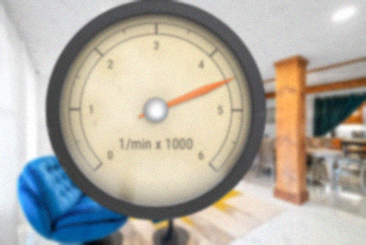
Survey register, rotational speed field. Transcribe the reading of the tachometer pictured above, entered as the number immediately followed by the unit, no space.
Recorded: 4500rpm
